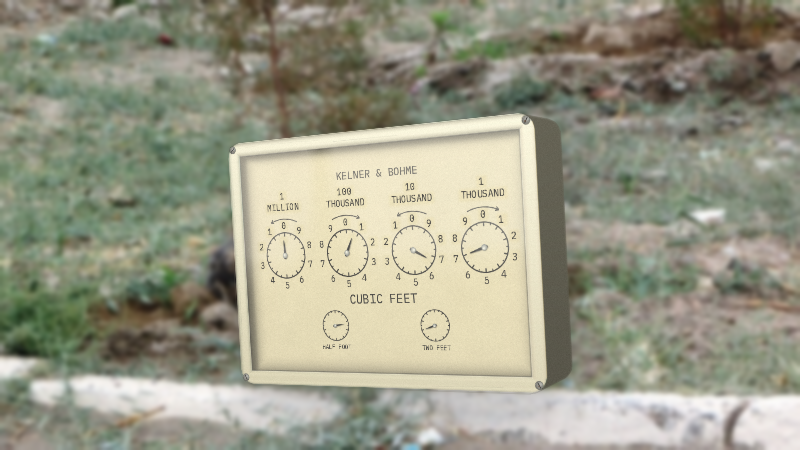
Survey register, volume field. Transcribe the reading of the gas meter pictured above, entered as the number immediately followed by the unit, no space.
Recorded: 6700ft³
